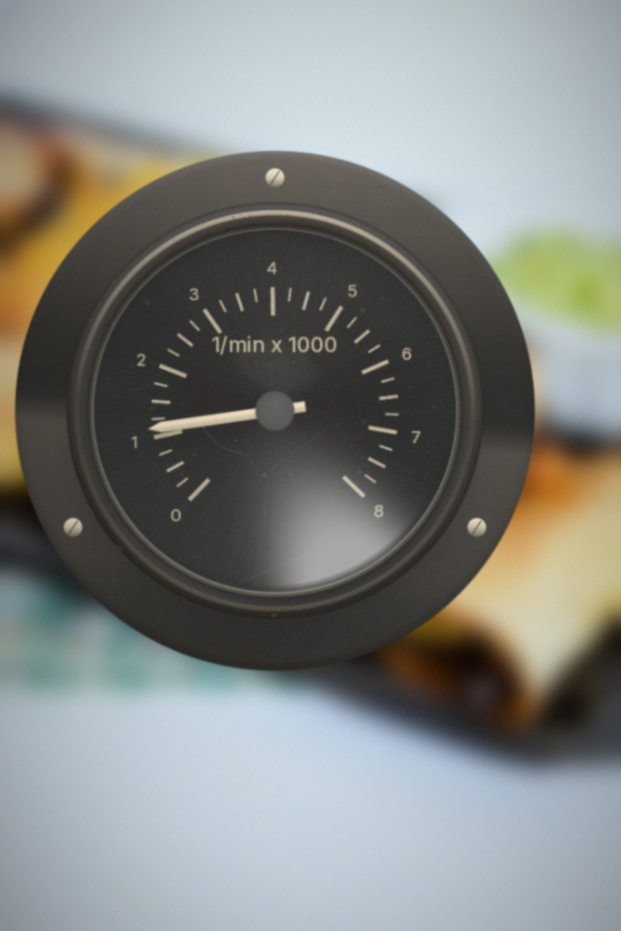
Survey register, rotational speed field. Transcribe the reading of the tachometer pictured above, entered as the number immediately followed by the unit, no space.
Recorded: 1125rpm
